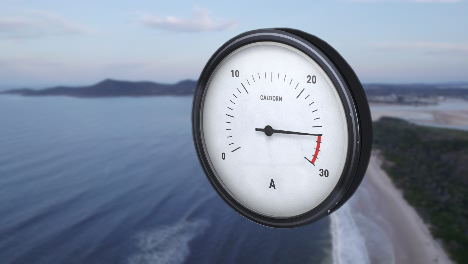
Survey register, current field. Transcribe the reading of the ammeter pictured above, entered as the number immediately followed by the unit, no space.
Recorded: 26A
